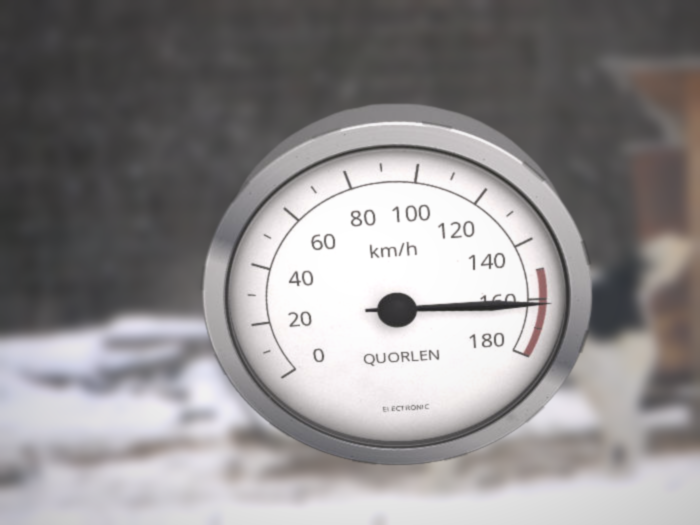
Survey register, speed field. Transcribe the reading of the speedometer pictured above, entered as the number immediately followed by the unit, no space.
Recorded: 160km/h
